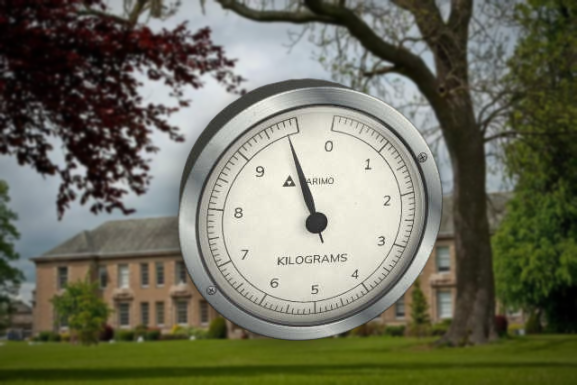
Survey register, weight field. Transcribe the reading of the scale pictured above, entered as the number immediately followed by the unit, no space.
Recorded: 9.8kg
